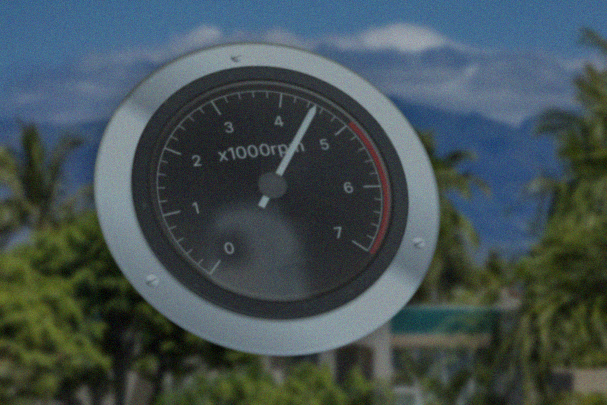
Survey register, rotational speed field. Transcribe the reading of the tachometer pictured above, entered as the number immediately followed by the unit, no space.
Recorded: 4500rpm
